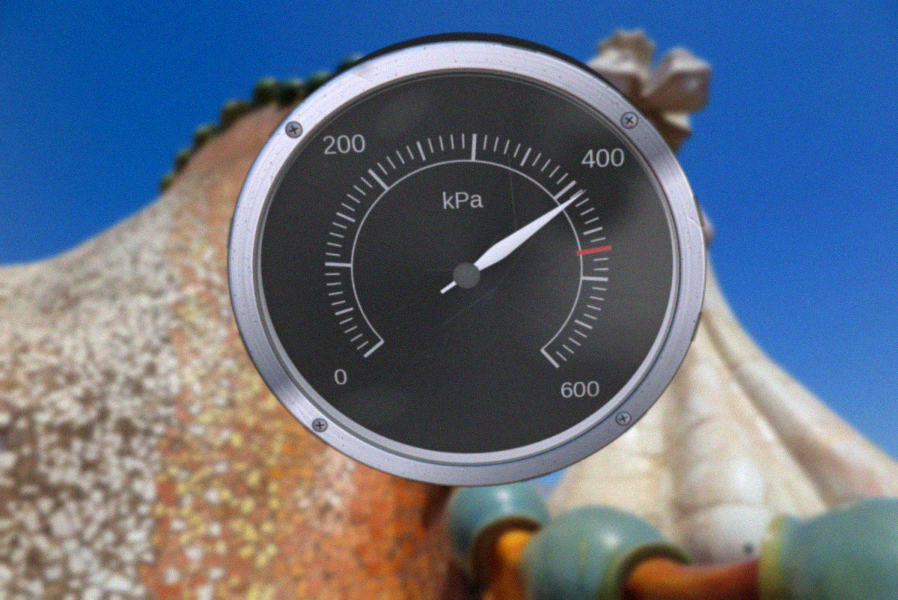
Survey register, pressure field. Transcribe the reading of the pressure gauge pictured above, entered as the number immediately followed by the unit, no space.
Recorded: 410kPa
